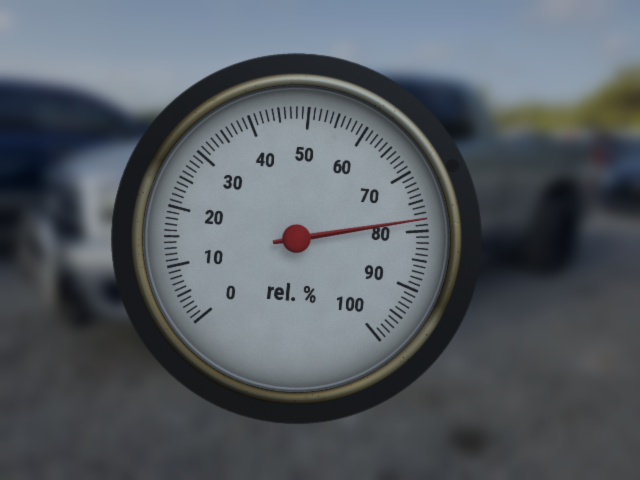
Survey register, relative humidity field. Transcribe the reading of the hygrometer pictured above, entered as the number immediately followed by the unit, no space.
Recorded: 78%
